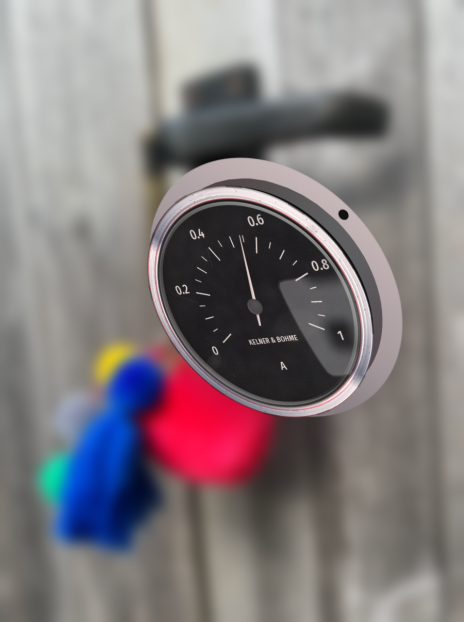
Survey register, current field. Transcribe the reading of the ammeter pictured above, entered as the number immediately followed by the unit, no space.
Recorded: 0.55A
